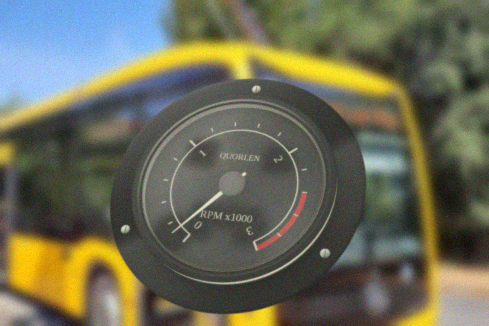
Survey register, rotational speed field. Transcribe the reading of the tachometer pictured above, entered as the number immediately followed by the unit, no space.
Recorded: 100rpm
